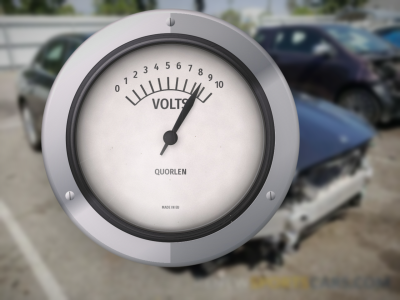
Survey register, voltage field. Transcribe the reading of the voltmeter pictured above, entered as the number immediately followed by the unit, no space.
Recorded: 8.5V
